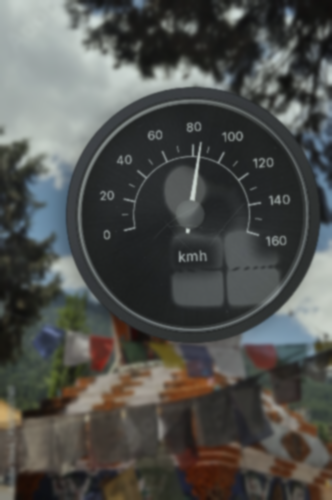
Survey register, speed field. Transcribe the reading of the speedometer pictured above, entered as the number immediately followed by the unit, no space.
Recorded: 85km/h
